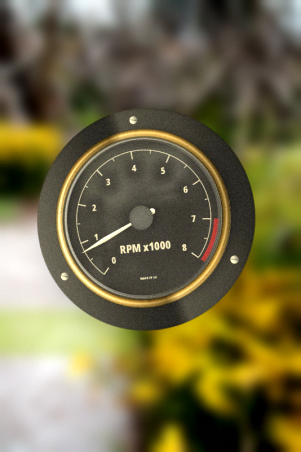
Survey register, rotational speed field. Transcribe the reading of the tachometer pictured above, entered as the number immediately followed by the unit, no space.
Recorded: 750rpm
